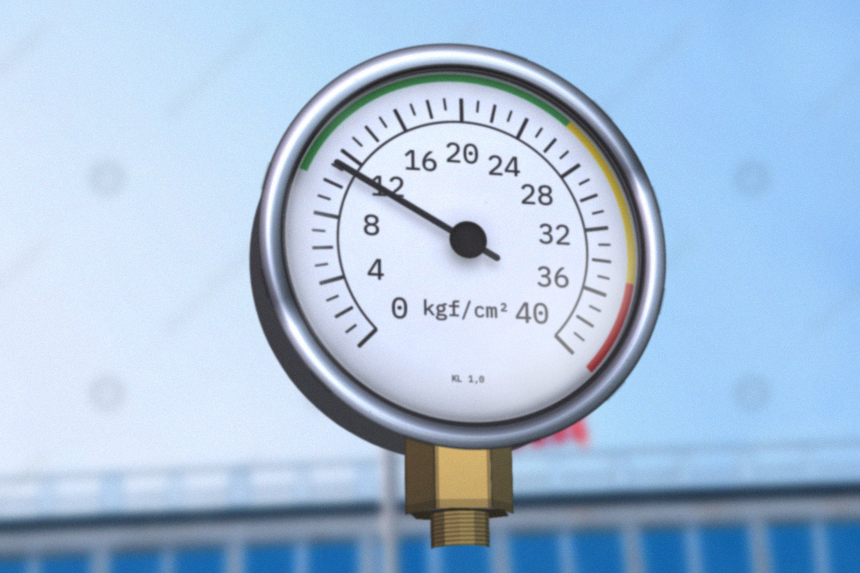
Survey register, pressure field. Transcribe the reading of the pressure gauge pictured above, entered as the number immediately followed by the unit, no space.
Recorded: 11kg/cm²
